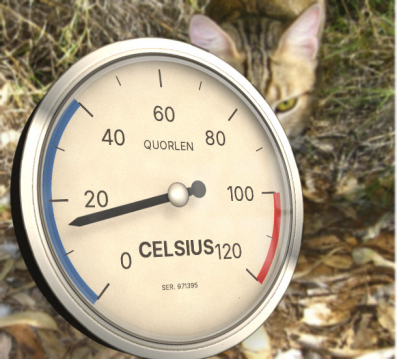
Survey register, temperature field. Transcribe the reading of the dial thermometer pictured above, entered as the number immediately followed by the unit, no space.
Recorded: 15°C
